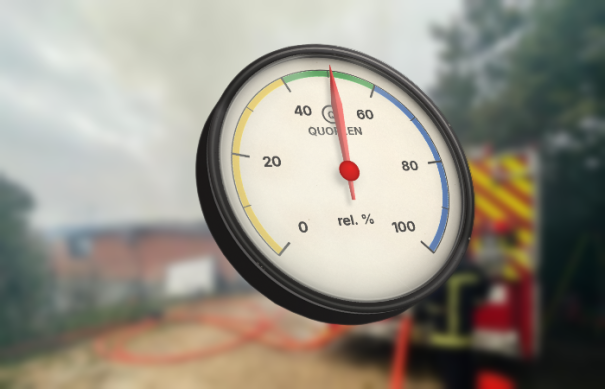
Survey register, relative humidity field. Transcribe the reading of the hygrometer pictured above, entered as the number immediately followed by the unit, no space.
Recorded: 50%
